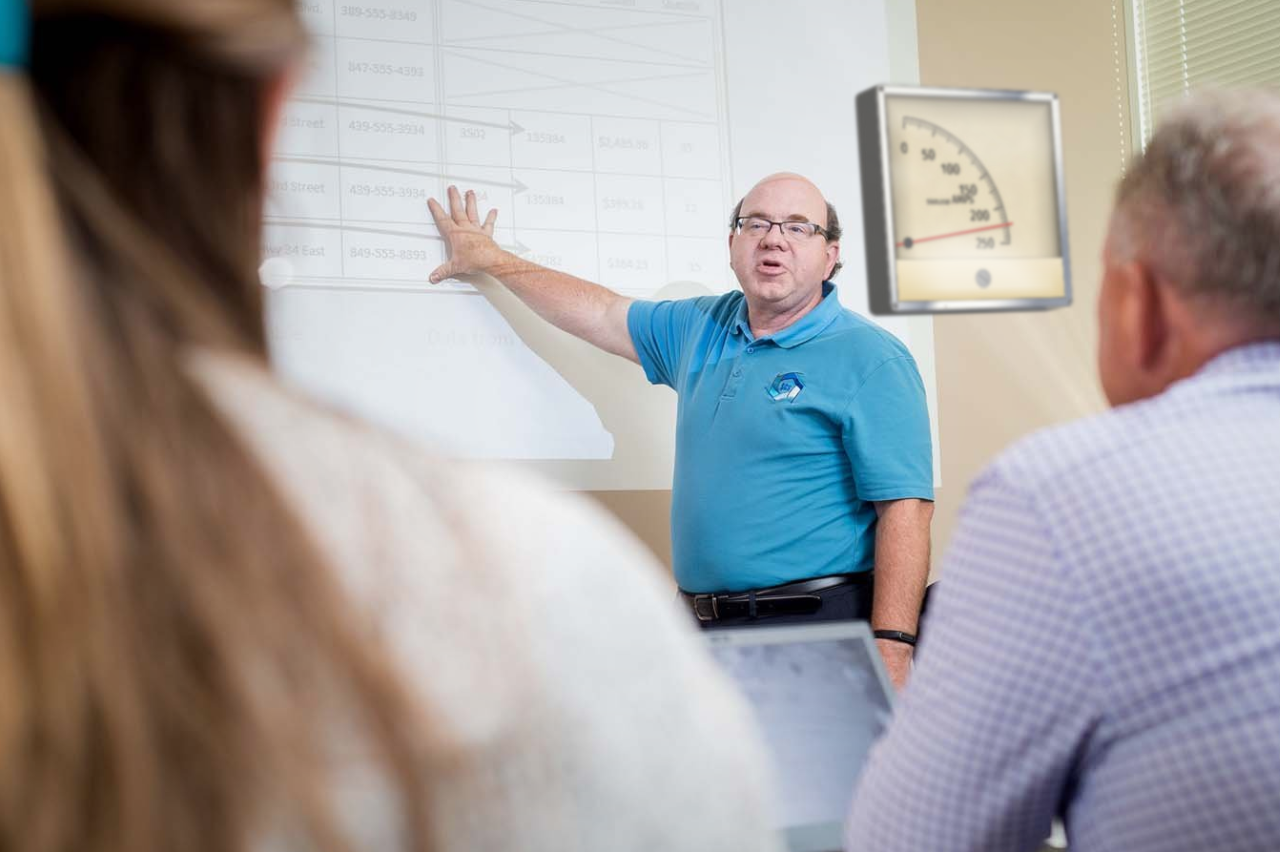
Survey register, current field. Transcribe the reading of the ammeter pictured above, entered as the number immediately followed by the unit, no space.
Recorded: 225A
